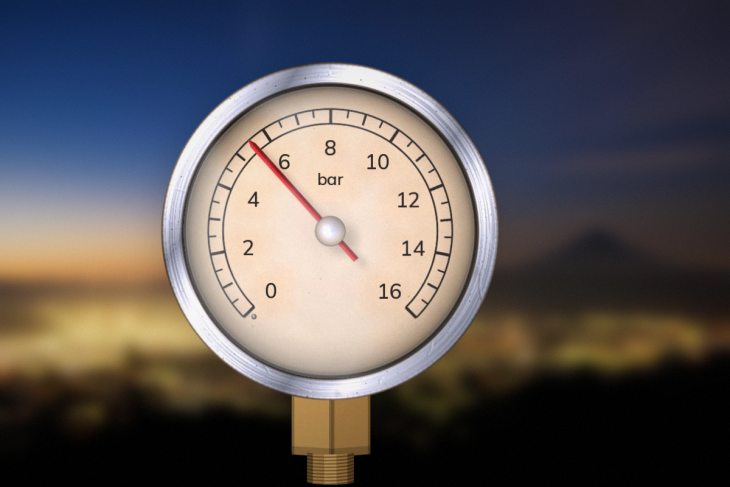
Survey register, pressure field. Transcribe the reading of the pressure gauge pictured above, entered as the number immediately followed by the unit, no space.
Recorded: 5.5bar
